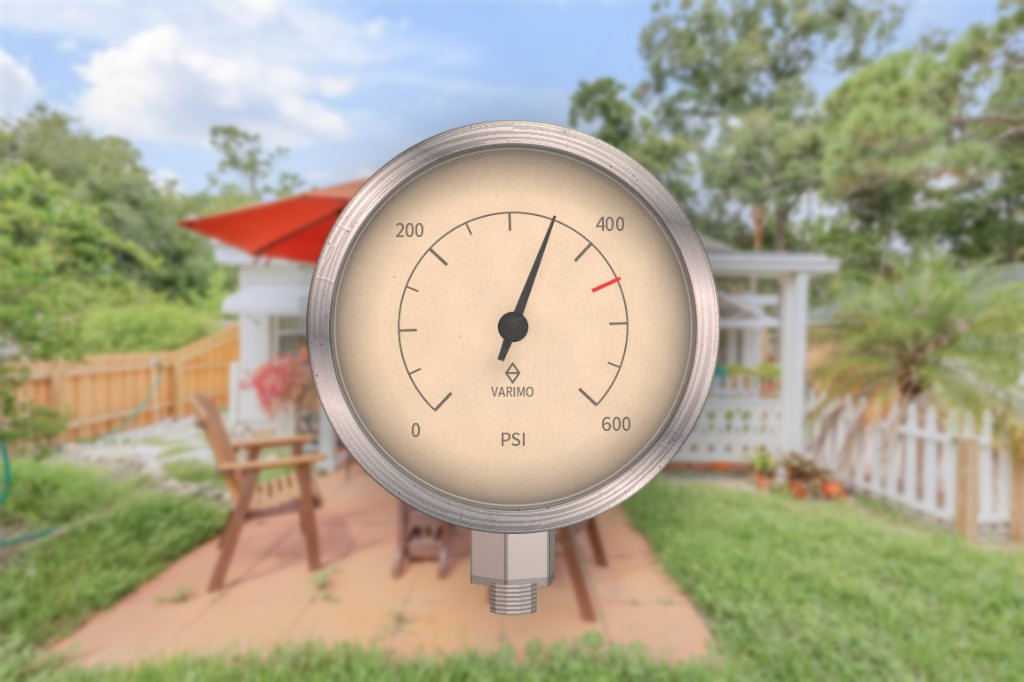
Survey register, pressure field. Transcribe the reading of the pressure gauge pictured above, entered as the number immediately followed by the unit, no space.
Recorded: 350psi
